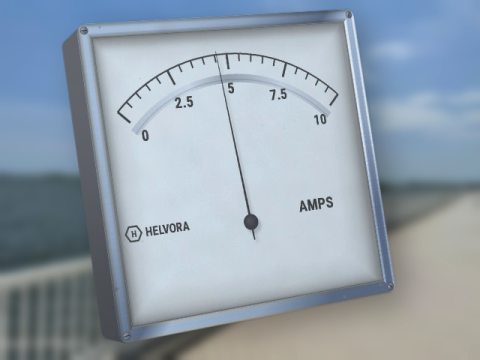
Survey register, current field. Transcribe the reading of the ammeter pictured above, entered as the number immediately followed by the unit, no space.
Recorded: 4.5A
